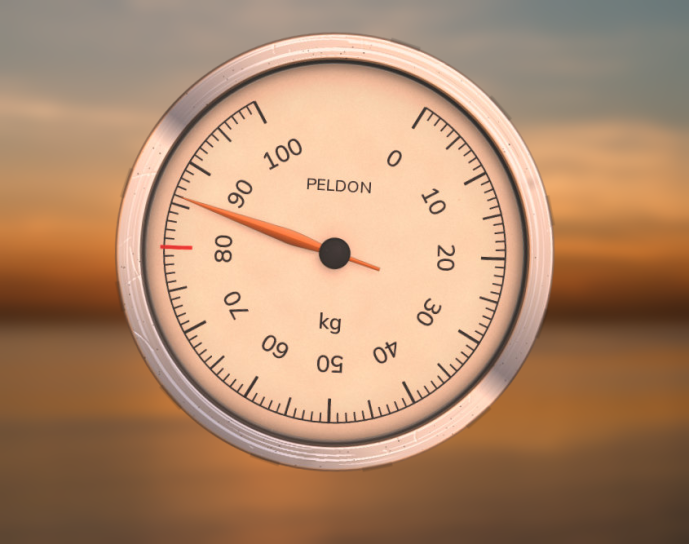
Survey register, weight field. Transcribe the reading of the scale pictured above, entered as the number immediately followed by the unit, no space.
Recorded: 86kg
